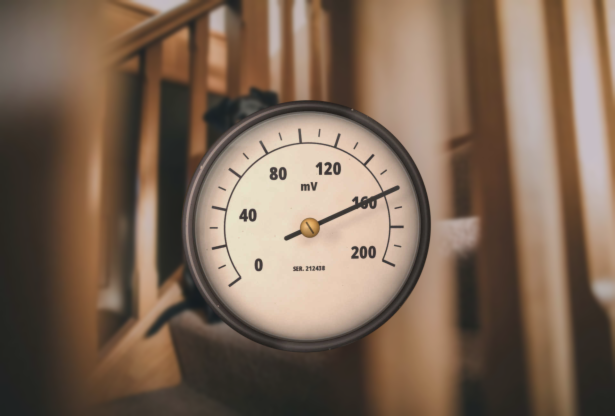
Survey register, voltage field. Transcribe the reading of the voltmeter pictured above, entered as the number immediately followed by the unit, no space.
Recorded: 160mV
